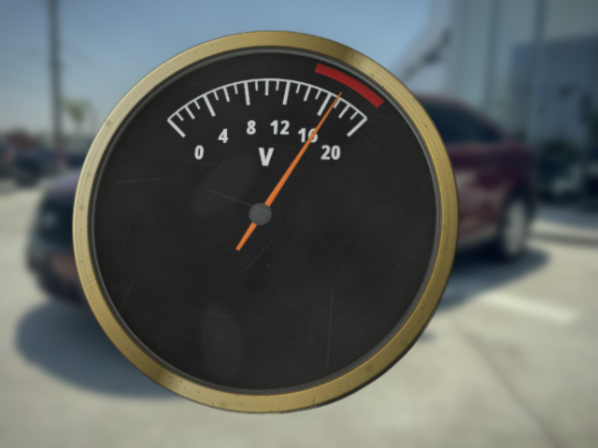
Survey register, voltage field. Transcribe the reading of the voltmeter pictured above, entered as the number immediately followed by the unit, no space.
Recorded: 17V
